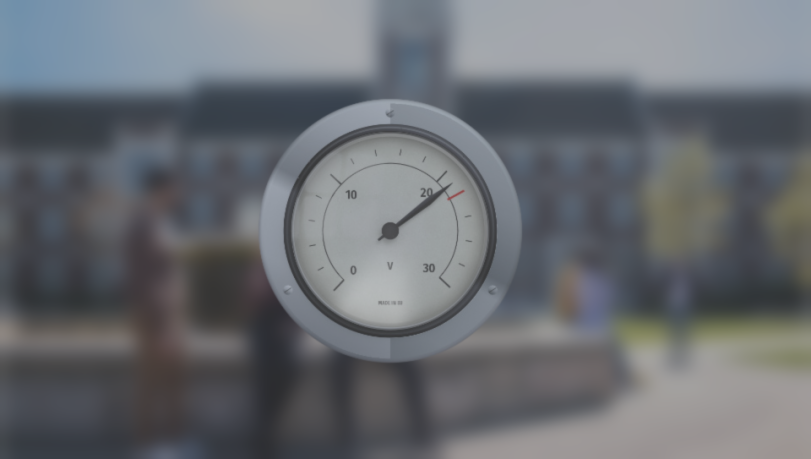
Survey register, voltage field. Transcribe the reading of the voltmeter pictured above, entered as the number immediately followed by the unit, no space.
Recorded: 21V
